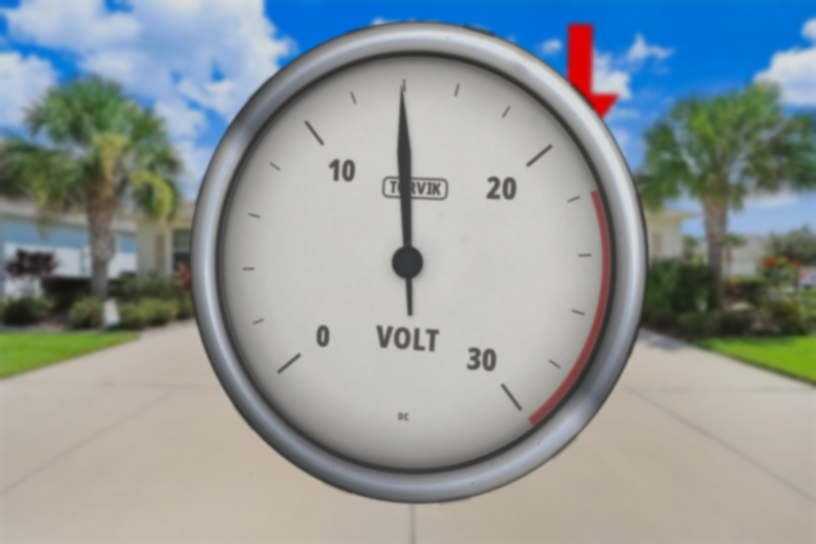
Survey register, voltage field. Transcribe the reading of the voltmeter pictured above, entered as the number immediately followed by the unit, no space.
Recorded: 14V
